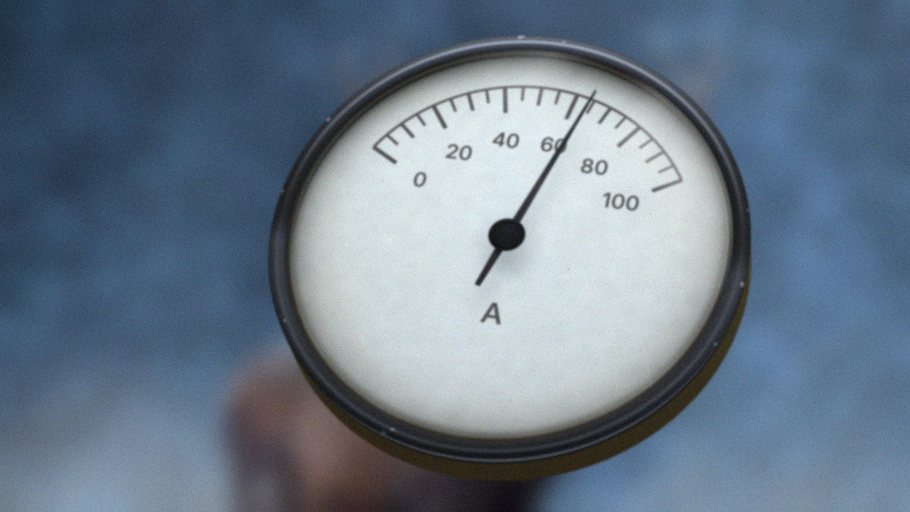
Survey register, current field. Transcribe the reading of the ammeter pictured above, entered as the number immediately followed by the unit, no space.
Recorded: 65A
